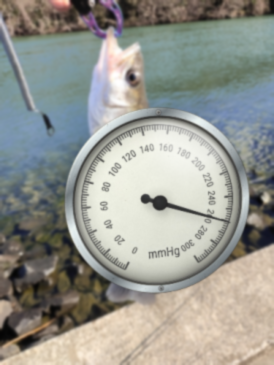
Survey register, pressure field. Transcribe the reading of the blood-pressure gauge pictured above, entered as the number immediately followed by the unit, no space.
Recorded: 260mmHg
